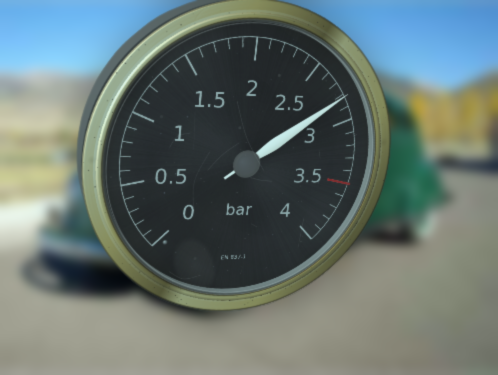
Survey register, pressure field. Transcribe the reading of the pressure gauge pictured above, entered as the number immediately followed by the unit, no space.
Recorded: 2.8bar
